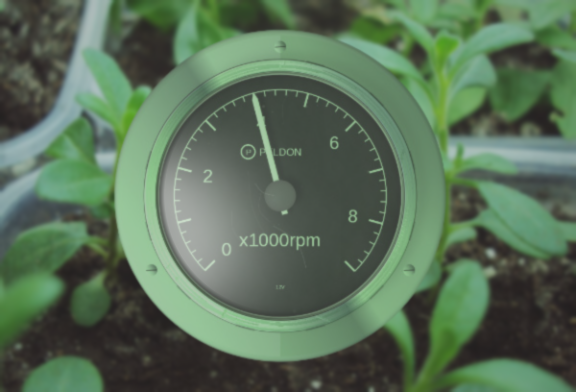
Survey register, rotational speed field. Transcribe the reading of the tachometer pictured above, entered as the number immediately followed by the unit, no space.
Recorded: 4000rpm
